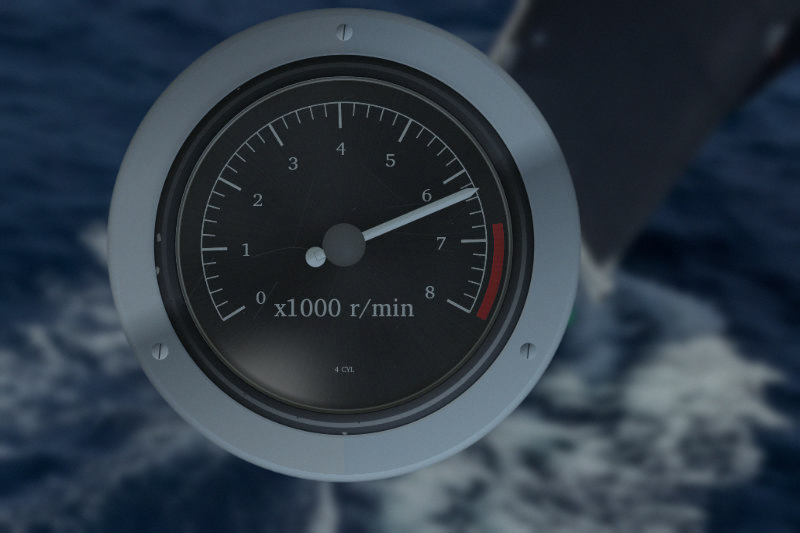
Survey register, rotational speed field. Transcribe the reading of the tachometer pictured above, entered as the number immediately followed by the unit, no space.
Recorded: 6300rpm
